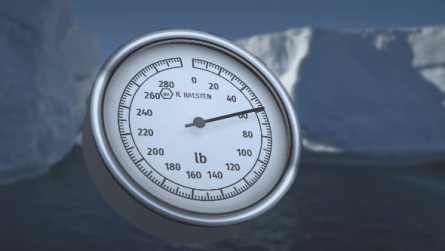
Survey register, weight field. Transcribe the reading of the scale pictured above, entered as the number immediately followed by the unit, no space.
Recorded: 60lb
